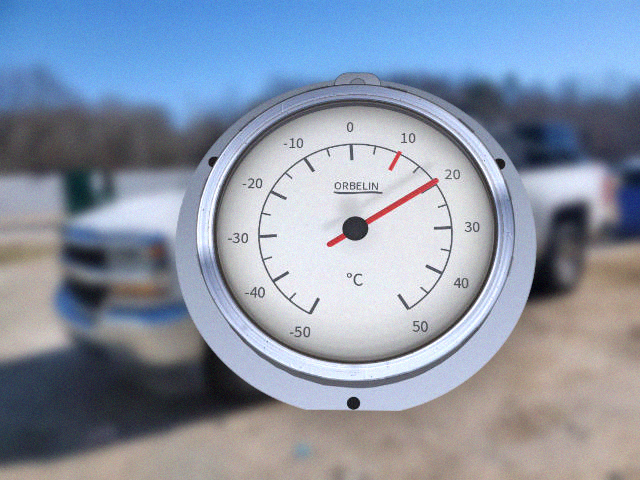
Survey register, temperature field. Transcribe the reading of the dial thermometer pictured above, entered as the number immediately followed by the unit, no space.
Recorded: 20°C
